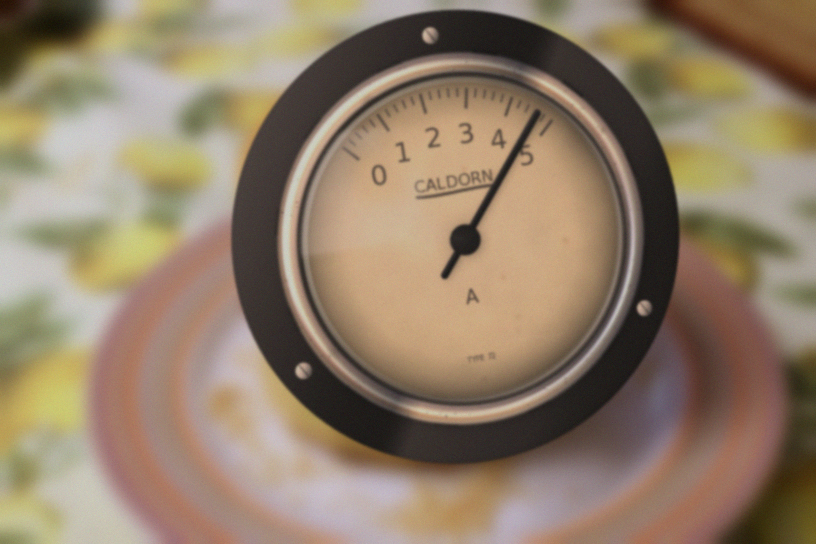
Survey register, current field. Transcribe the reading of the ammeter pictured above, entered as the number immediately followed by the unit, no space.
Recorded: 4.6A
